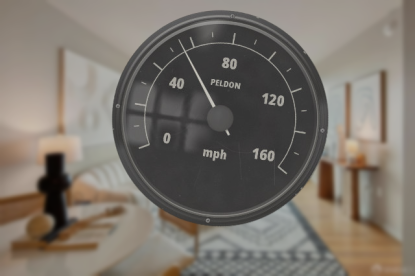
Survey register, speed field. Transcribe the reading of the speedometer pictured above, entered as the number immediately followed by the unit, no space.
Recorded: 55mph
